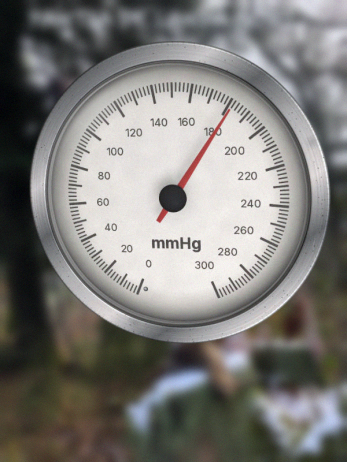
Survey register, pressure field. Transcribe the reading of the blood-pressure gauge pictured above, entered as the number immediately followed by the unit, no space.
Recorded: 182mmHg
